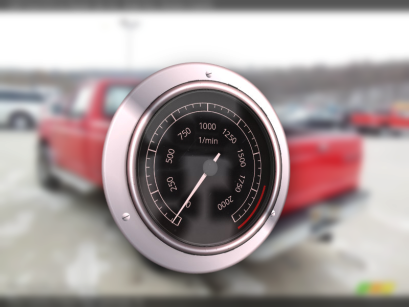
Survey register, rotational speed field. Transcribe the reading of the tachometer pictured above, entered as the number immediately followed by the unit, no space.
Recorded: 50rpm
